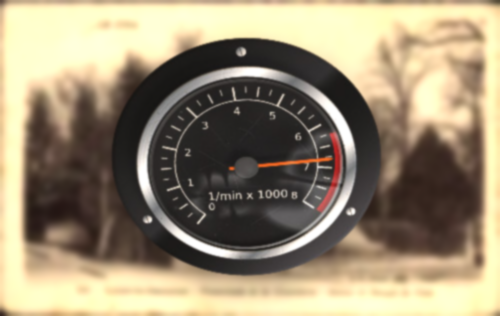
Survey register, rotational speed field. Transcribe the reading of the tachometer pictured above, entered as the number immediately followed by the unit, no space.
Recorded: 6750rpm
